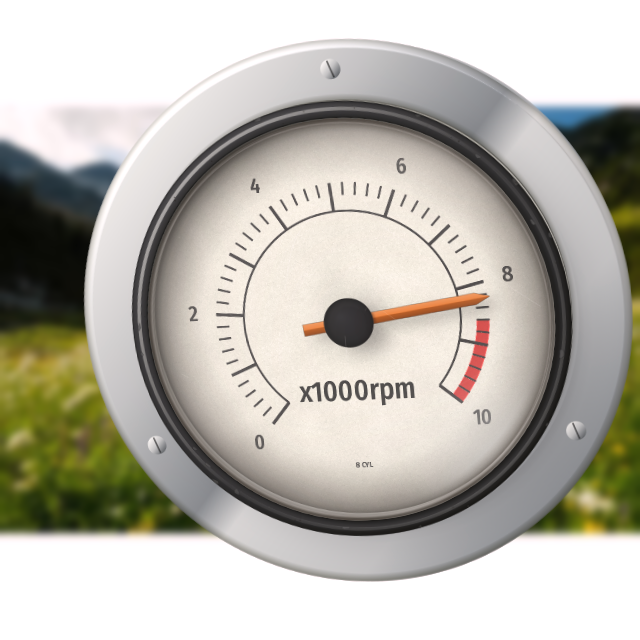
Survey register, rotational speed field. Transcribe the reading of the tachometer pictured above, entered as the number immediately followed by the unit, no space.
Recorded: 8200rpm
